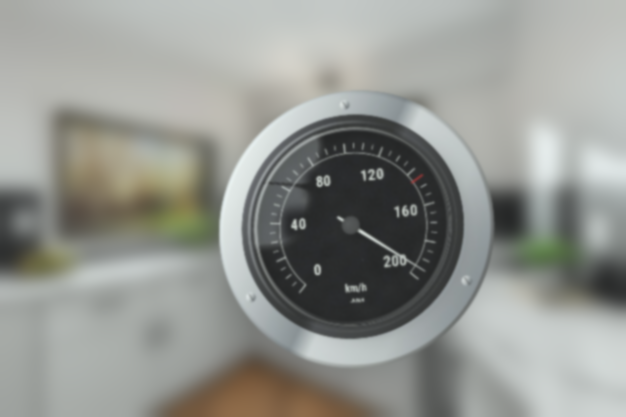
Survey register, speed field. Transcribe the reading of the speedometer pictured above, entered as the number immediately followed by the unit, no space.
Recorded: 195km/h
